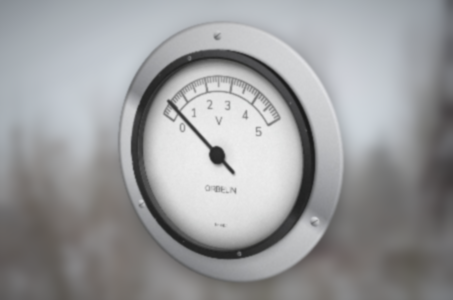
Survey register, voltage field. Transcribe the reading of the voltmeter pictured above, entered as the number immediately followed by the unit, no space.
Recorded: 0.5V
